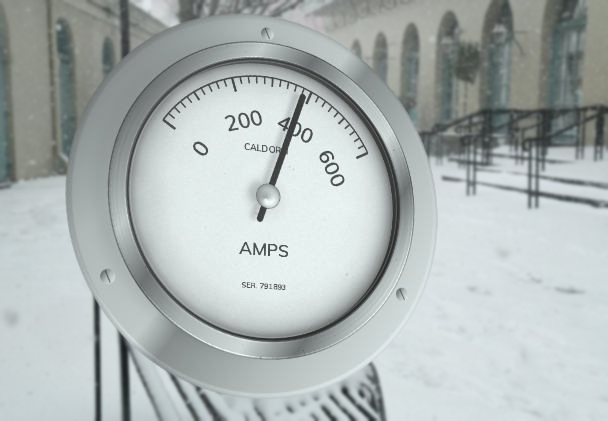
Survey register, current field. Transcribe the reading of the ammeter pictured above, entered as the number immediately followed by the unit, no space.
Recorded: 380A
